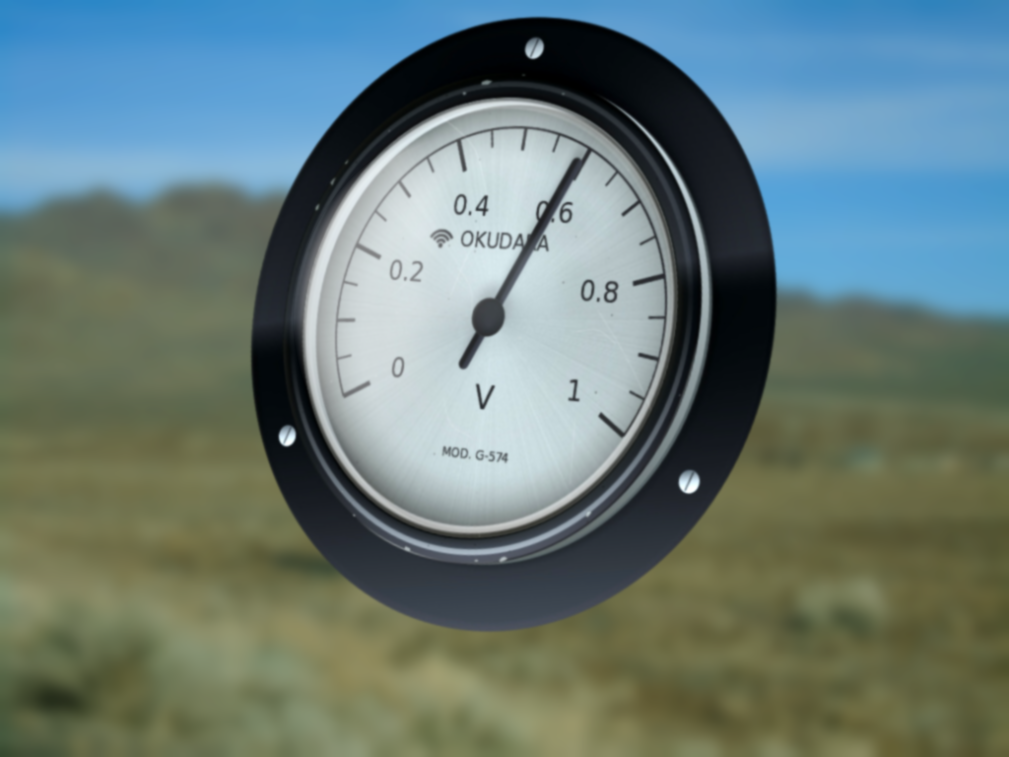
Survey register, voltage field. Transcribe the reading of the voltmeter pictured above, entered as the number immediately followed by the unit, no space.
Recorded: 0.6V
